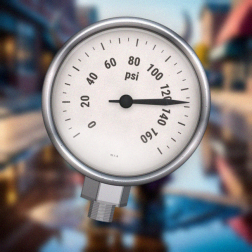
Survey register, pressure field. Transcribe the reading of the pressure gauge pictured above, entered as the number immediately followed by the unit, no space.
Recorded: 127.5psi
